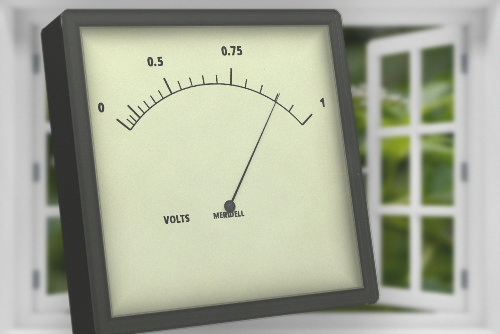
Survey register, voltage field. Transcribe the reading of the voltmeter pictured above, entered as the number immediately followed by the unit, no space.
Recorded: 0.9V
